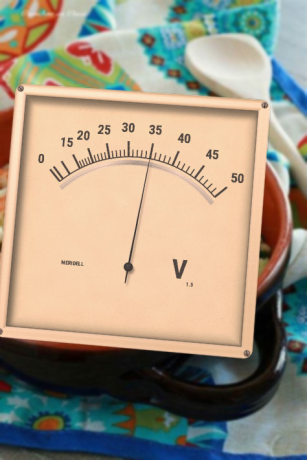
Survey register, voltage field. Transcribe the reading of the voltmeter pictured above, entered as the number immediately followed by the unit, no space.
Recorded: 35V
